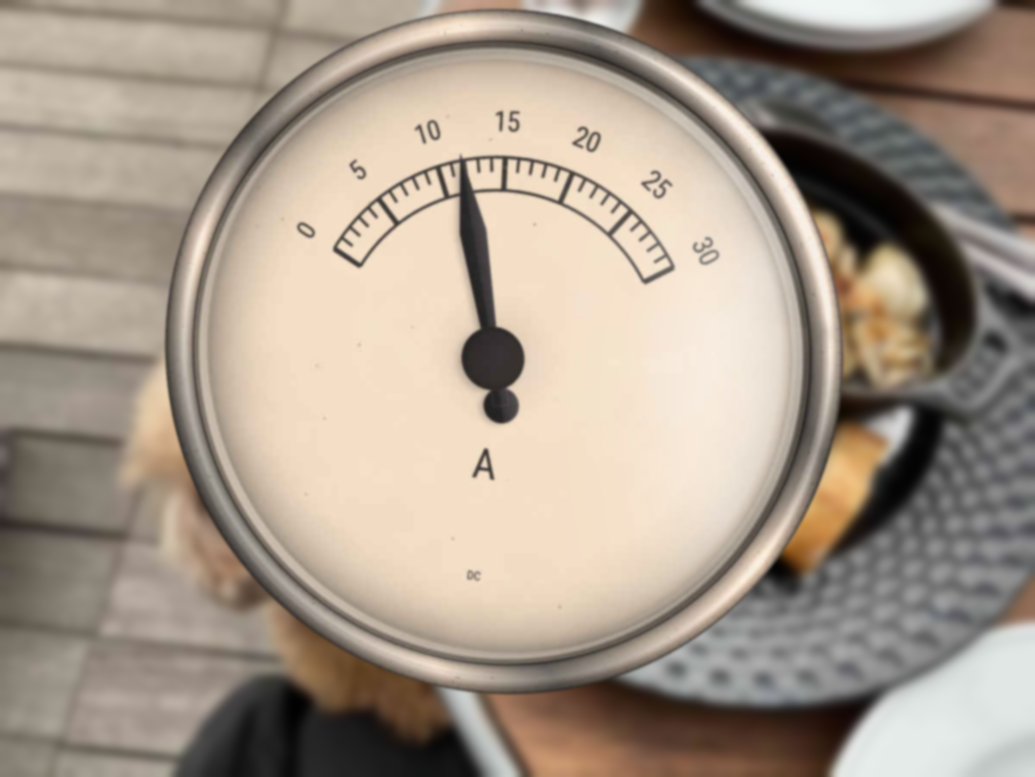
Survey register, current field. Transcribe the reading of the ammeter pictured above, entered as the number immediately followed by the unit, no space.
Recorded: 12A
